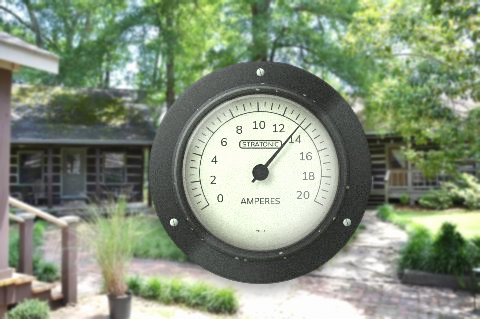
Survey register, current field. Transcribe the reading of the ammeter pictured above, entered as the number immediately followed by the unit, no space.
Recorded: 13.5A
